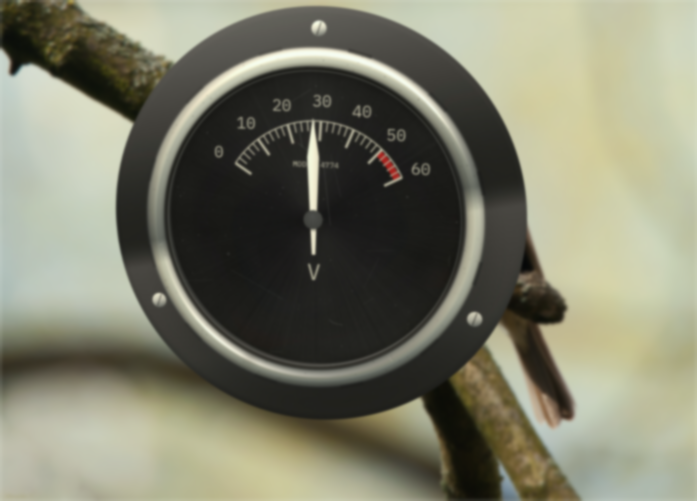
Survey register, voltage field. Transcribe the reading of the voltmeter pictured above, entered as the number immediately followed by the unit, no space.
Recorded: 28V
